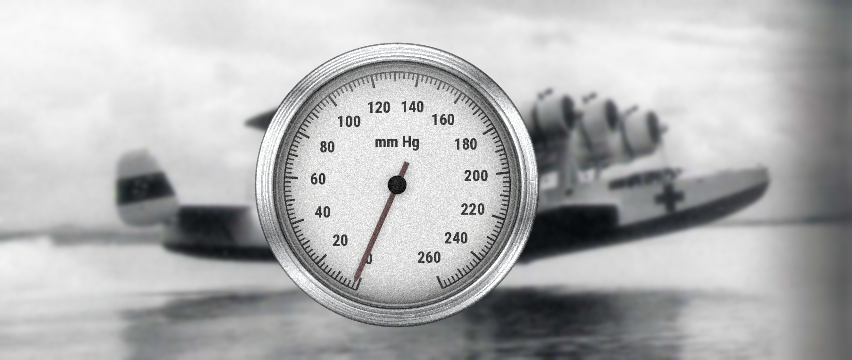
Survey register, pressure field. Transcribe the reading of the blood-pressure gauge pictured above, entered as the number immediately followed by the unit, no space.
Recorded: 2mmHg
